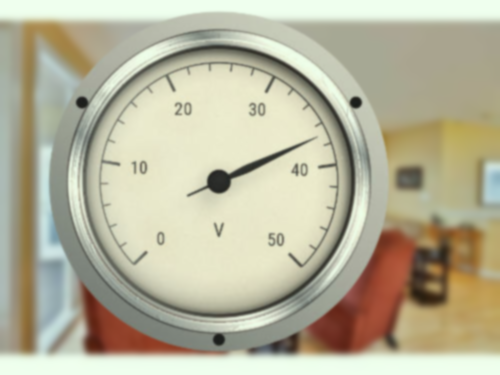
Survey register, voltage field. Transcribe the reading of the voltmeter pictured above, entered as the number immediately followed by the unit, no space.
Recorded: 37V
